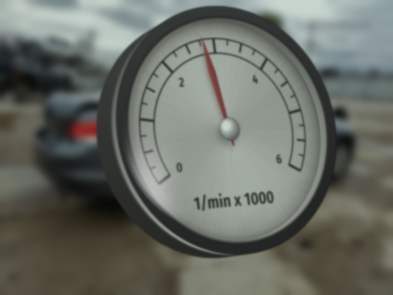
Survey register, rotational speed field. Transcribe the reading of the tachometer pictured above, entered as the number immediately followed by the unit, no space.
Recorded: 2750rpm
